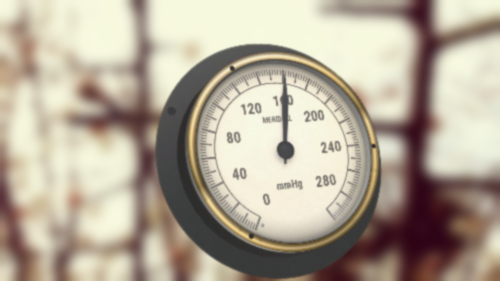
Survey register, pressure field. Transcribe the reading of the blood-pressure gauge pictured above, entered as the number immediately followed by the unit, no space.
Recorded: 160mmHg
